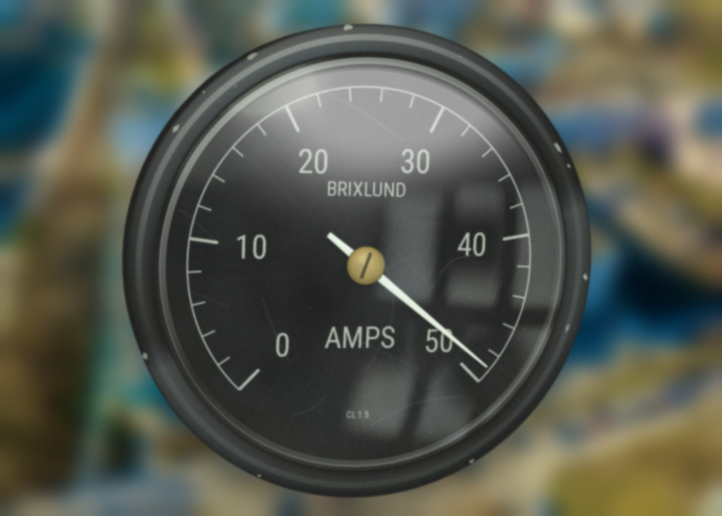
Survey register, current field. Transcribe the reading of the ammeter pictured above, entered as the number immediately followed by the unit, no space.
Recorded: 49A
